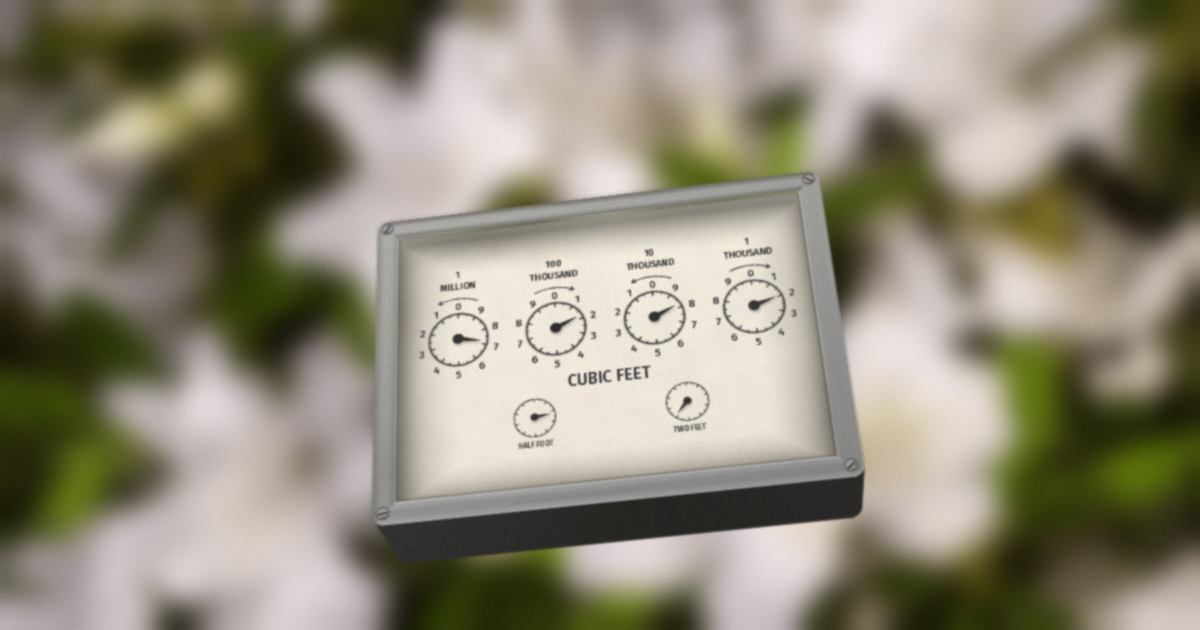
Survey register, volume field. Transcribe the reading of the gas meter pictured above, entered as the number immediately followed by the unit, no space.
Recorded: 718200ft³
